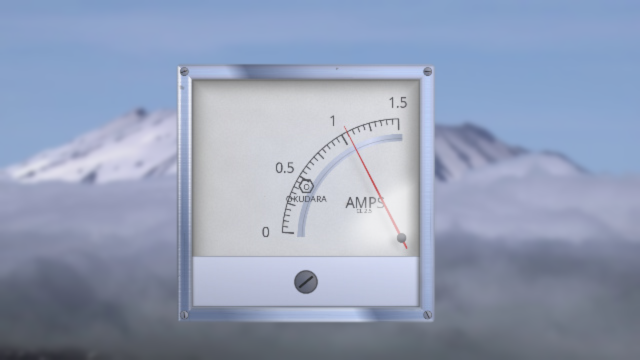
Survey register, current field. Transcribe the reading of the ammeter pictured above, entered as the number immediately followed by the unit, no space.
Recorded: 1.05A
